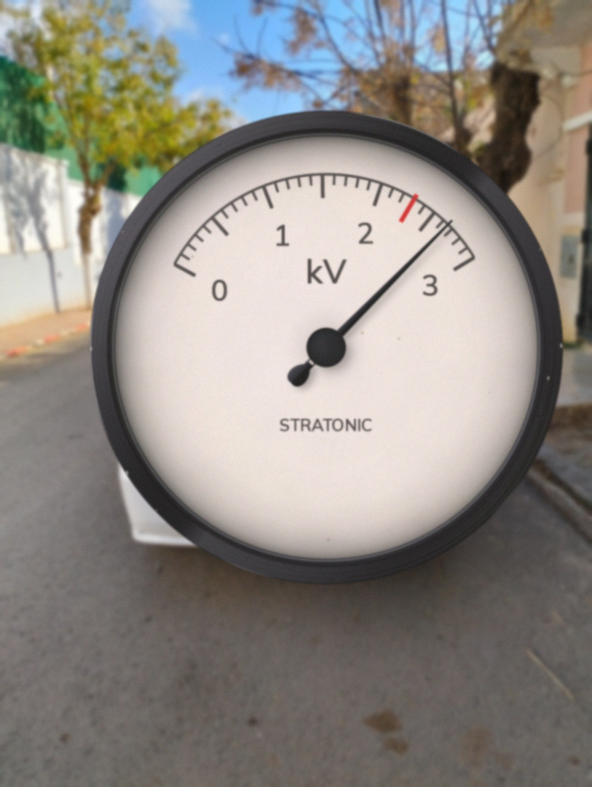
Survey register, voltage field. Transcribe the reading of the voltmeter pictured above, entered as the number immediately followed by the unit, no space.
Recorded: 2.65kV
